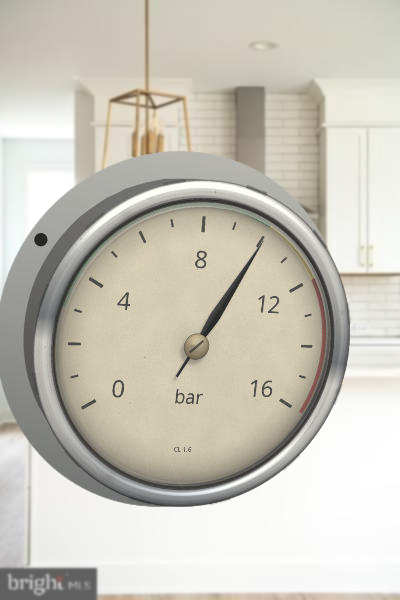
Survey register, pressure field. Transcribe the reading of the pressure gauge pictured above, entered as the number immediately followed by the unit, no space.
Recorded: 10bar
